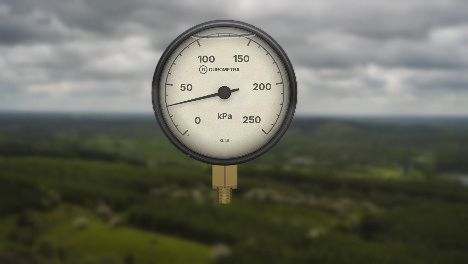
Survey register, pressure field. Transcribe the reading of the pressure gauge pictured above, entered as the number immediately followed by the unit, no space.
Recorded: 30kPa
